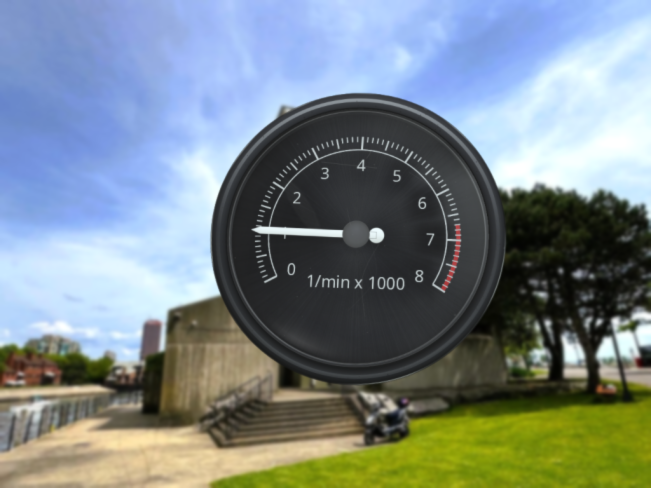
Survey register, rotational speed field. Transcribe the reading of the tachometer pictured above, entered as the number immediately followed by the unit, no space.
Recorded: 1000rpm
